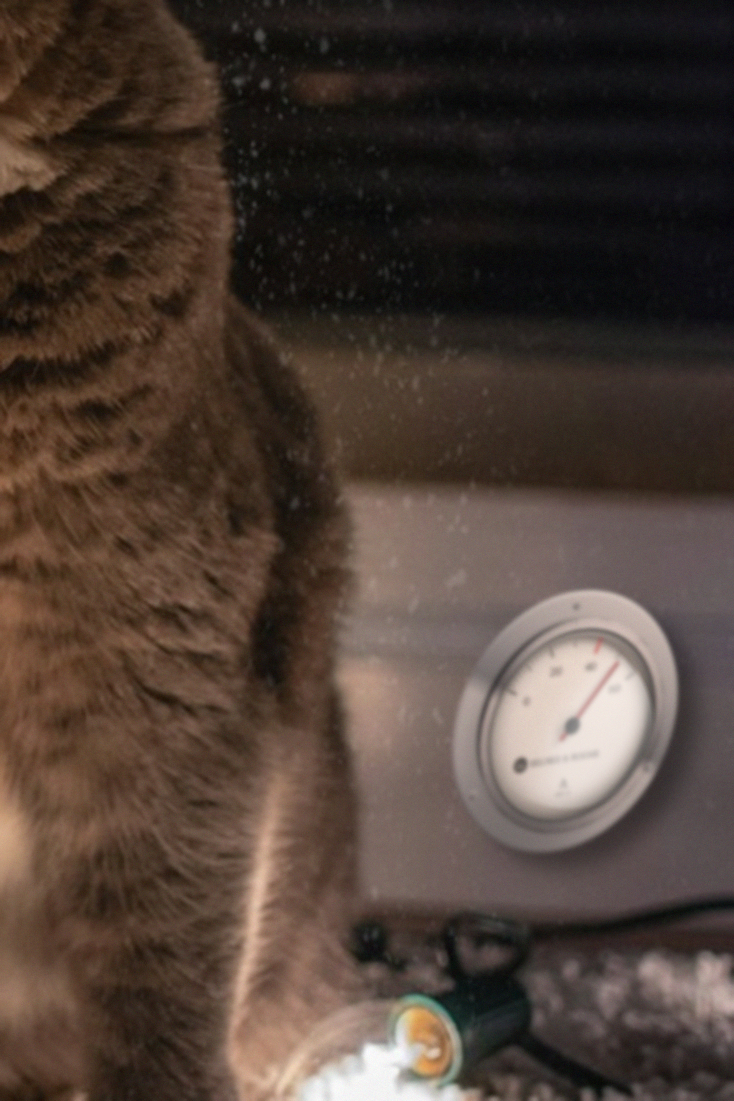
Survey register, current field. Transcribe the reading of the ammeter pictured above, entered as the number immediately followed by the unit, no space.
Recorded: 50A
